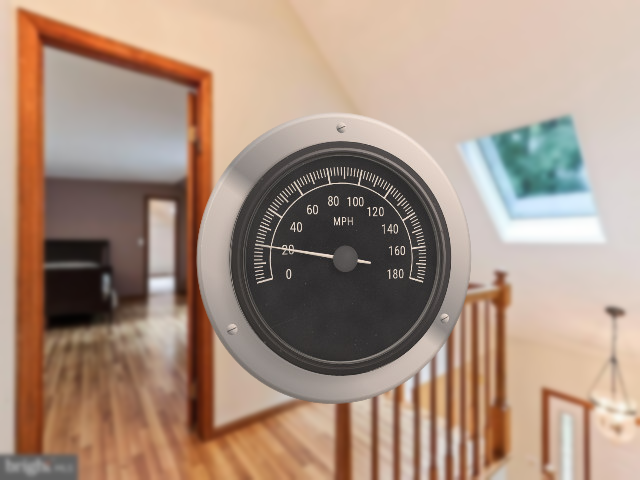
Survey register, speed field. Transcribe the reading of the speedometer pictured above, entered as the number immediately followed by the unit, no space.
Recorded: 20mph
